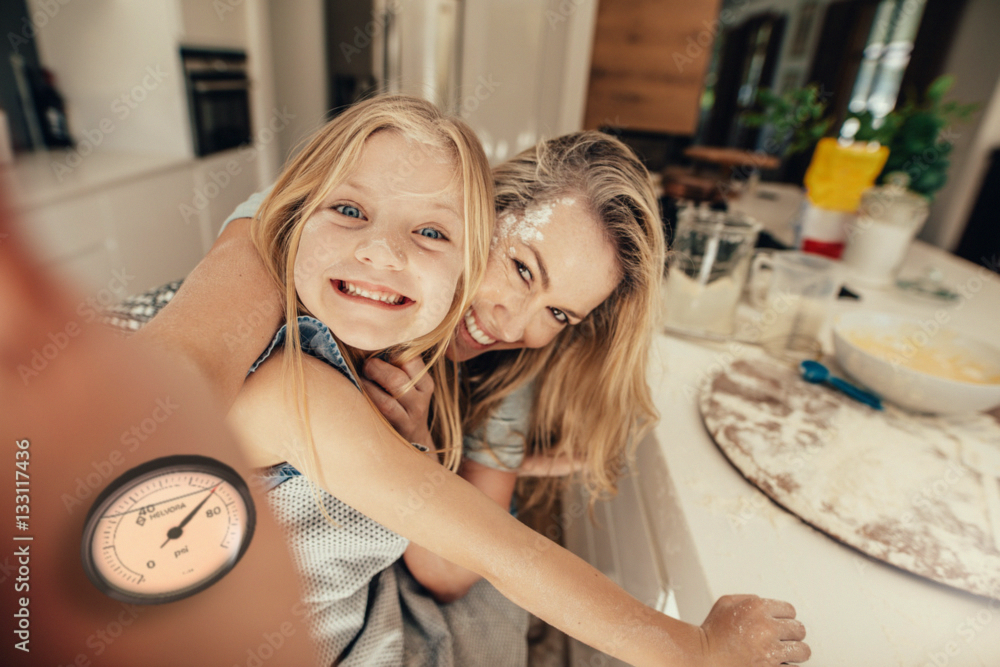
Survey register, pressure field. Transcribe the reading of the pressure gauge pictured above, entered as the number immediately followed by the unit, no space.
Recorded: 70psi
